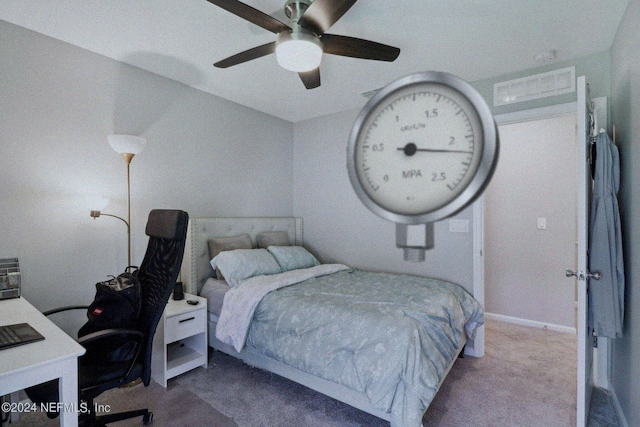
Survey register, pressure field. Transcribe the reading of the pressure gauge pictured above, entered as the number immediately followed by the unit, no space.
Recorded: 2.15MPa
